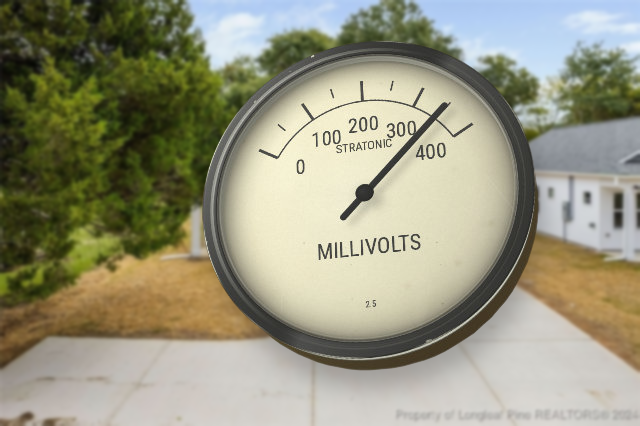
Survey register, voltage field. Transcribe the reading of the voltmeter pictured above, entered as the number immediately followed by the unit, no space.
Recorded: 350mV
